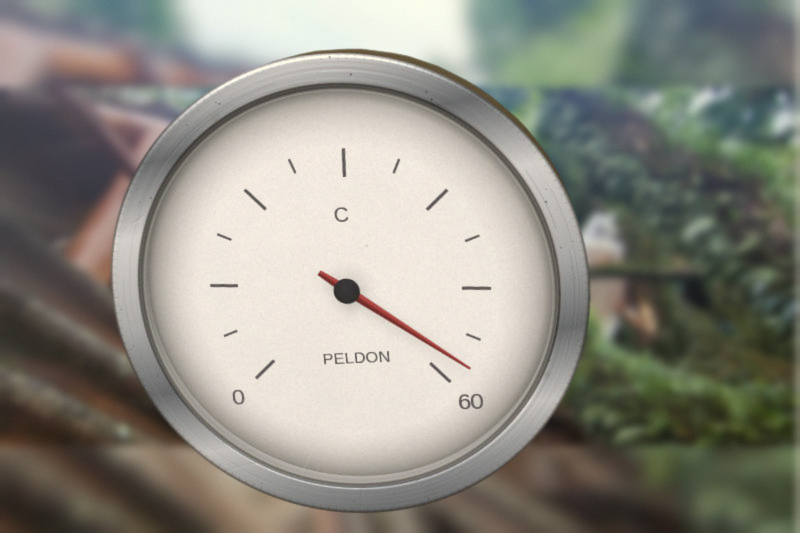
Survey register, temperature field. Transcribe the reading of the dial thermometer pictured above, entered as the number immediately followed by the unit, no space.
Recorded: 57.5°C
